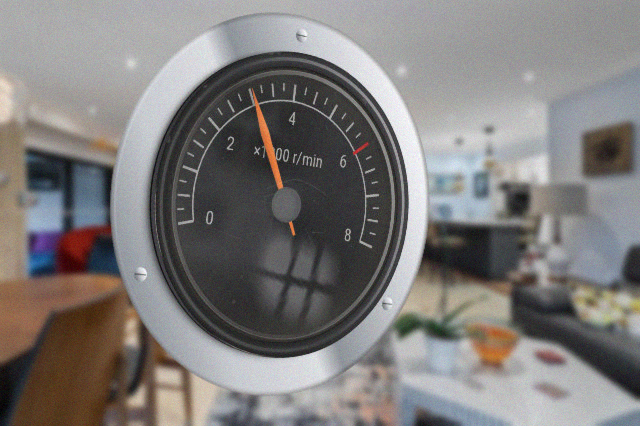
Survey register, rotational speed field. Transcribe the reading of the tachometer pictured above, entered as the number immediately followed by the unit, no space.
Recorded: 3000rpm
